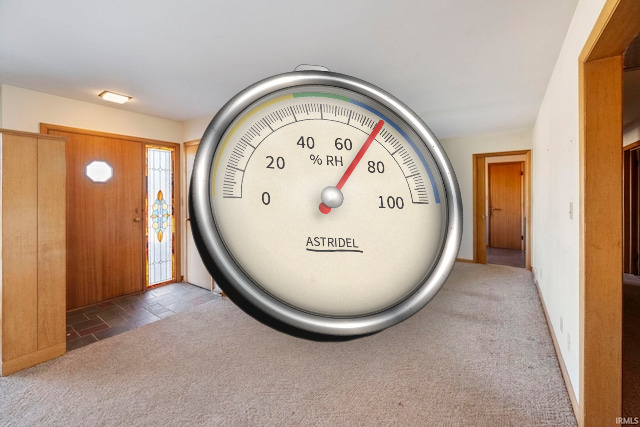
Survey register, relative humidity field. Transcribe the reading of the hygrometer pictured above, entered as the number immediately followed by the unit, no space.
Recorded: 70%
